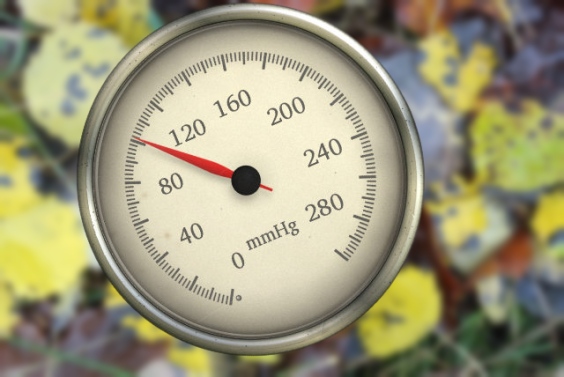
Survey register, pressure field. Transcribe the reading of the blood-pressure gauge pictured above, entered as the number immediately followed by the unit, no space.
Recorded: 102mmHg
